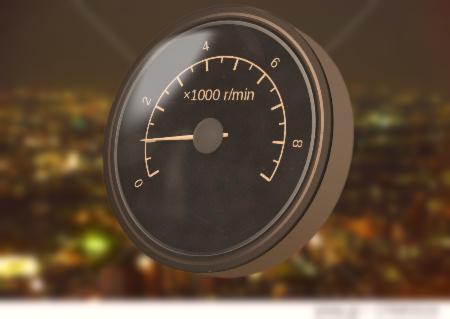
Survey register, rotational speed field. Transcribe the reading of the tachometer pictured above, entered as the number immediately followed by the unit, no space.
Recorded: 1000rpm
